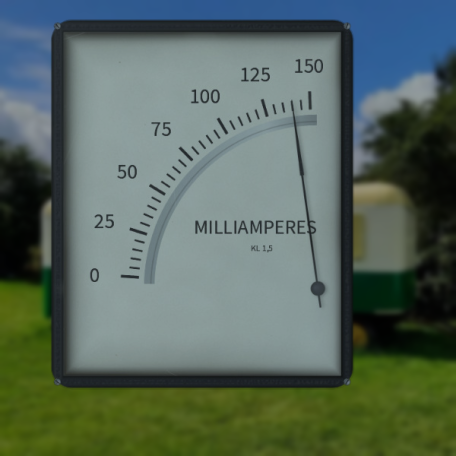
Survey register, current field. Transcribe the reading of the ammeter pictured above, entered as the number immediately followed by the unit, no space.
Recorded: 140mA
